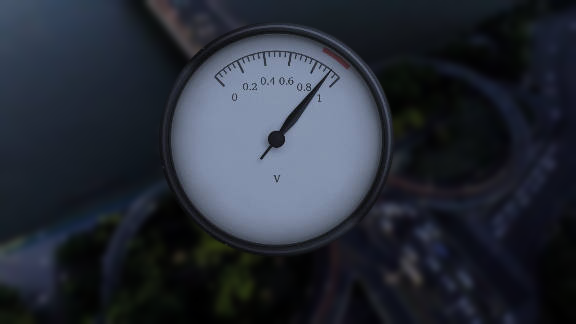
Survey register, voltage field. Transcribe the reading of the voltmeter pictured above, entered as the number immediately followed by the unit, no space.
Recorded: 0.92V
